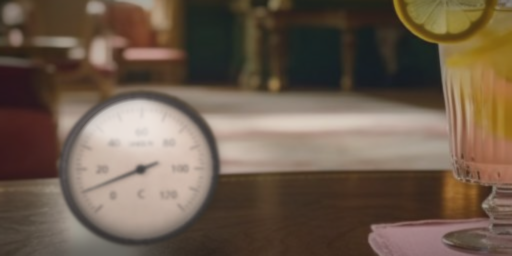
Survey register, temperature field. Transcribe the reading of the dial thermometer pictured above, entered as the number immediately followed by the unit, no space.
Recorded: 10°C
